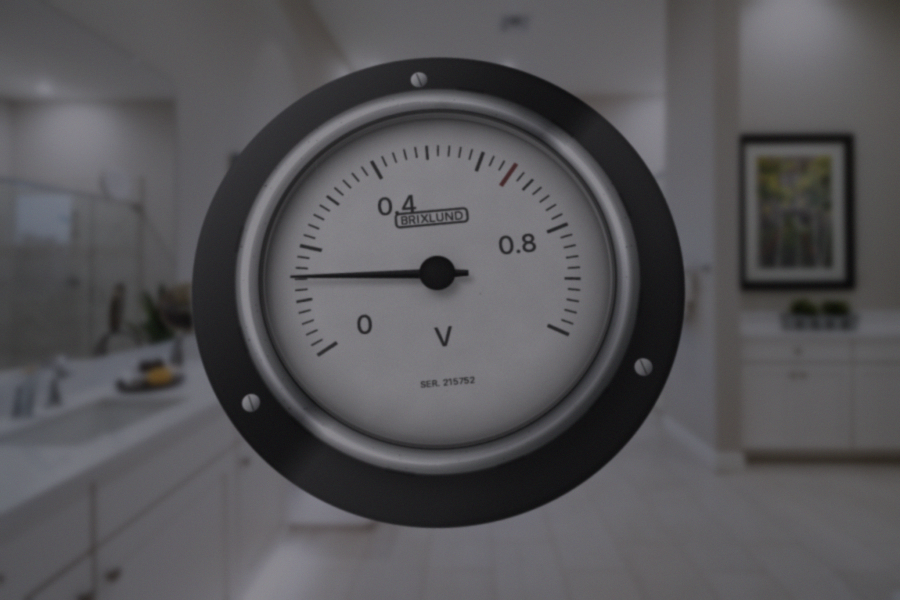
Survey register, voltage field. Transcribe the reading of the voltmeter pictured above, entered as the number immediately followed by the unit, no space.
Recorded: 0.14V
